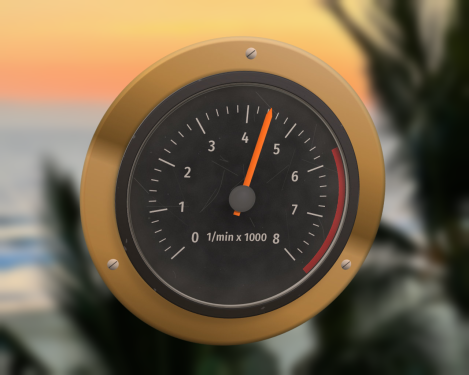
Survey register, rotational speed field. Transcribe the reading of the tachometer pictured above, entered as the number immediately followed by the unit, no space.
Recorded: 4400rpm
